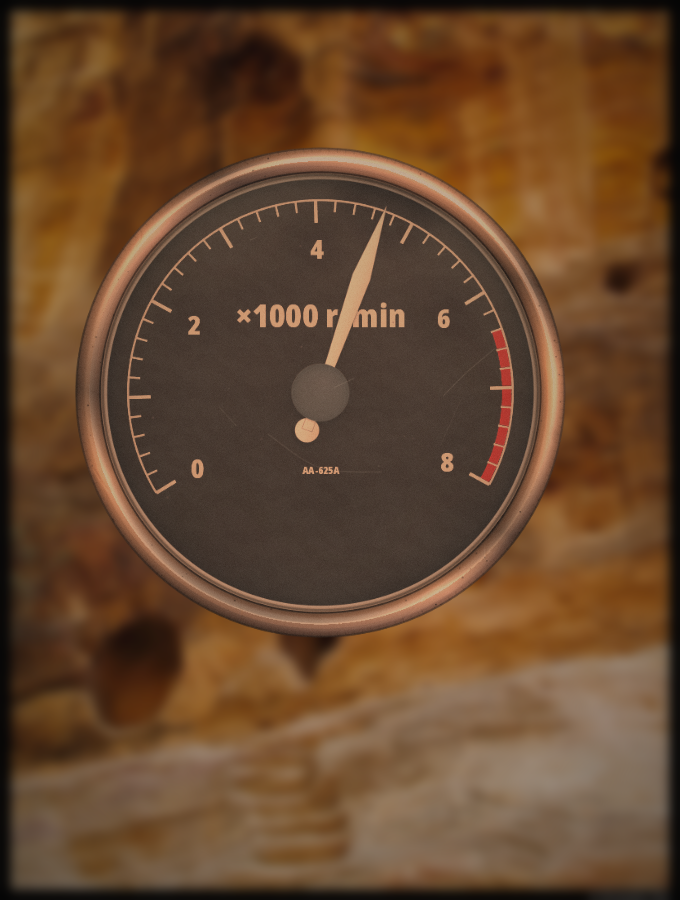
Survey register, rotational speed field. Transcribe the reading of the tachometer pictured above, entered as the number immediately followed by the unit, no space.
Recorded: 4700rpm
